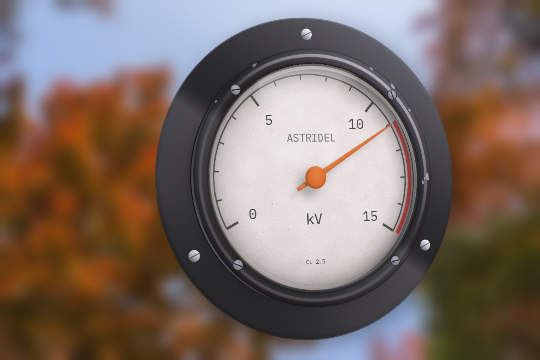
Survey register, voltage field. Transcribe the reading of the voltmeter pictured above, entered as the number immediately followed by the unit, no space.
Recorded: 11kV
